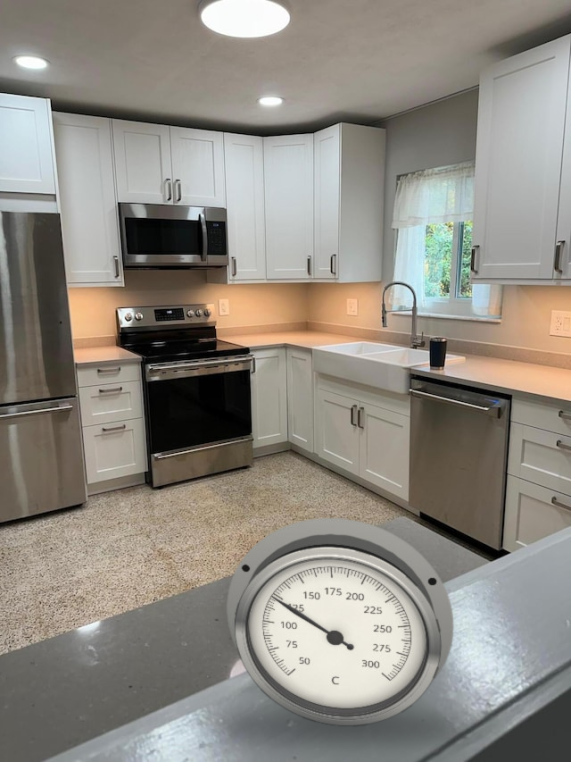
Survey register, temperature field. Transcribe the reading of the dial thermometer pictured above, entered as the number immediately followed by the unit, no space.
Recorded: 125°C
